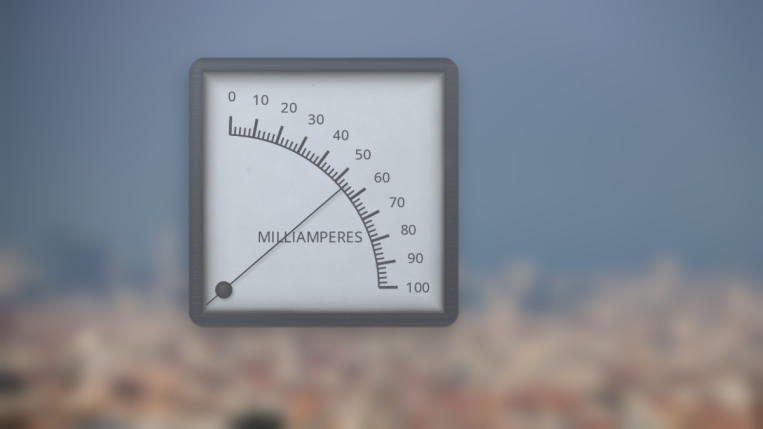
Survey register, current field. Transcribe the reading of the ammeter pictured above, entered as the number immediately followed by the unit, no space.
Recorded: 54mA
